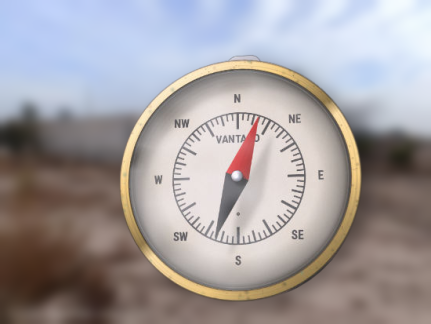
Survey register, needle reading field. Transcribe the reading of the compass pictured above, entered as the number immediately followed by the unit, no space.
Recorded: 20°
